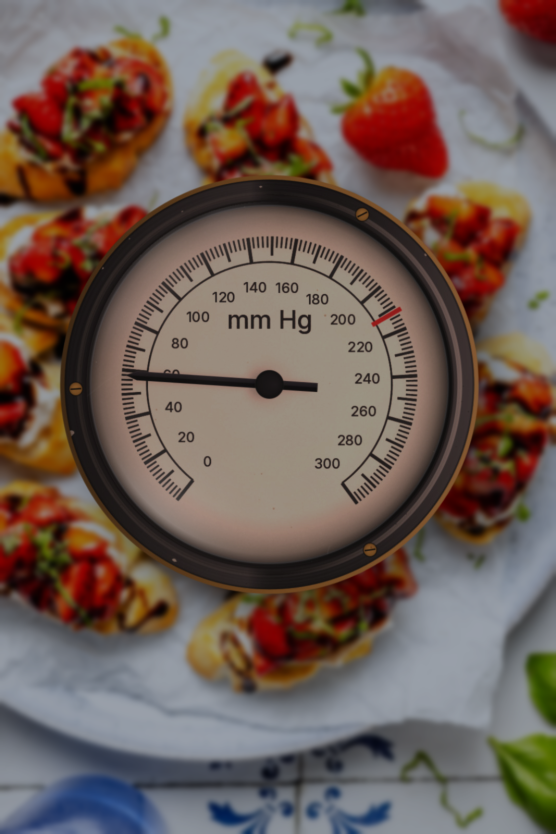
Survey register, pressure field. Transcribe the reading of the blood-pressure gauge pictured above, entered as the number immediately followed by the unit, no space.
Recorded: 58mmHg
